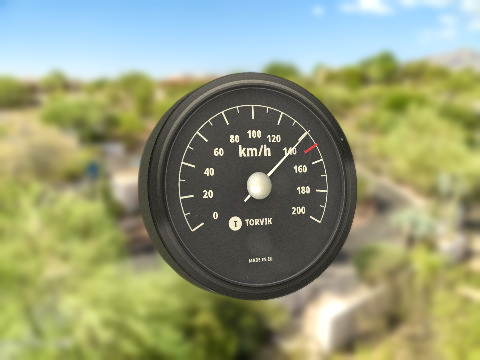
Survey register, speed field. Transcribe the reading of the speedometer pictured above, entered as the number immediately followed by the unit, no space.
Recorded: 140km/h
